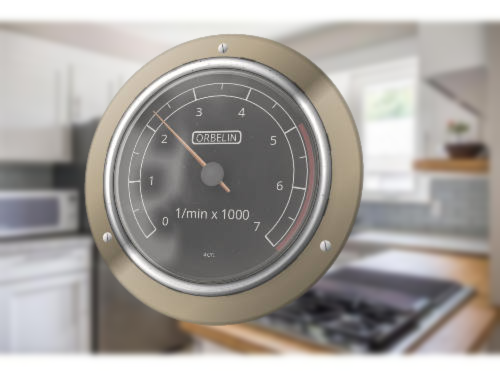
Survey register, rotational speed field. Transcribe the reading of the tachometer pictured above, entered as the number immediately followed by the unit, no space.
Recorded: 2250rpm
